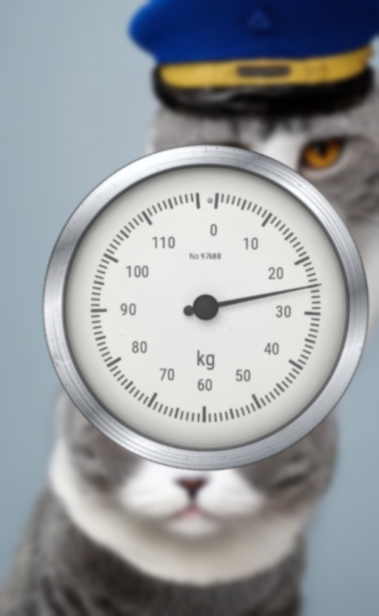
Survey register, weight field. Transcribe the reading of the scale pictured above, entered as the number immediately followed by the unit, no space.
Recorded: 25kg
